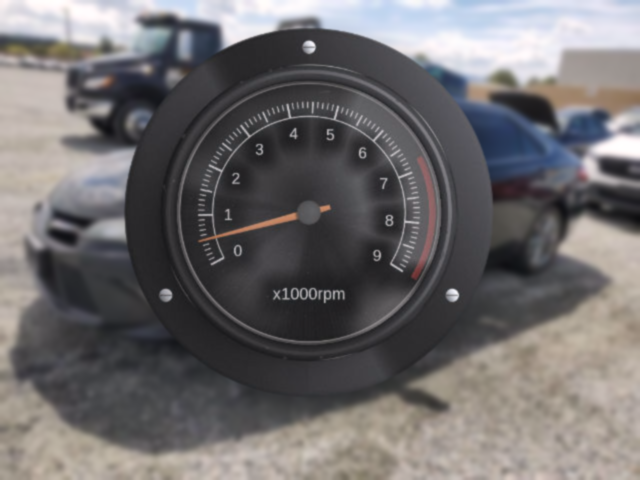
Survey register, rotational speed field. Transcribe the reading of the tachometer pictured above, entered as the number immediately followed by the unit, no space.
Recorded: 500rpm
